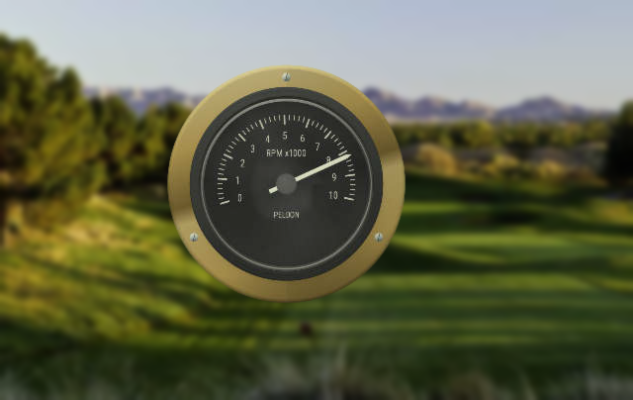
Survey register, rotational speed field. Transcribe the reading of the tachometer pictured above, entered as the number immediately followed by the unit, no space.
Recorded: 8200rpm
